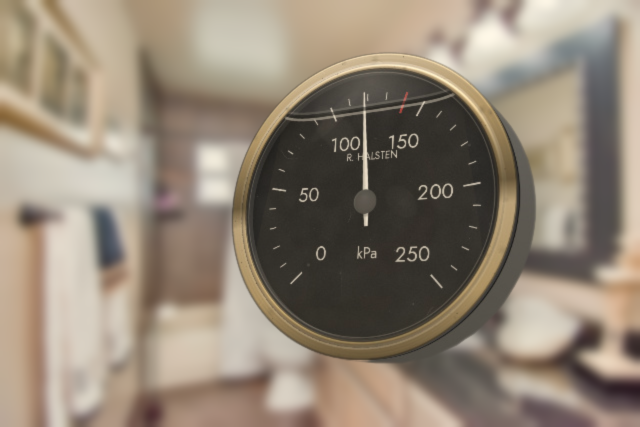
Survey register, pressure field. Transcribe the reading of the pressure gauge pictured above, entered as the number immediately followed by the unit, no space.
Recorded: 120kPa
